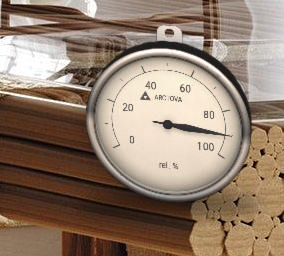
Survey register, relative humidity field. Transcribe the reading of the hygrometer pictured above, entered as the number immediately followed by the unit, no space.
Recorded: 90%
